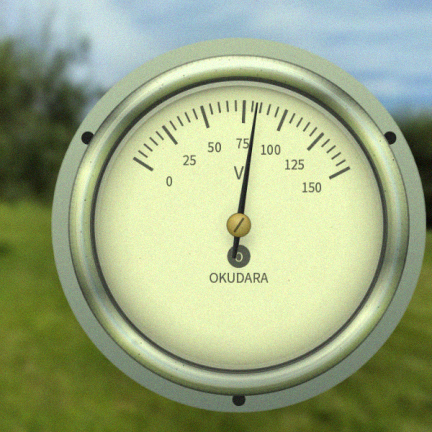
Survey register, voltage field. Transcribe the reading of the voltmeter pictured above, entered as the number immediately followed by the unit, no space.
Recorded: 82.5V
